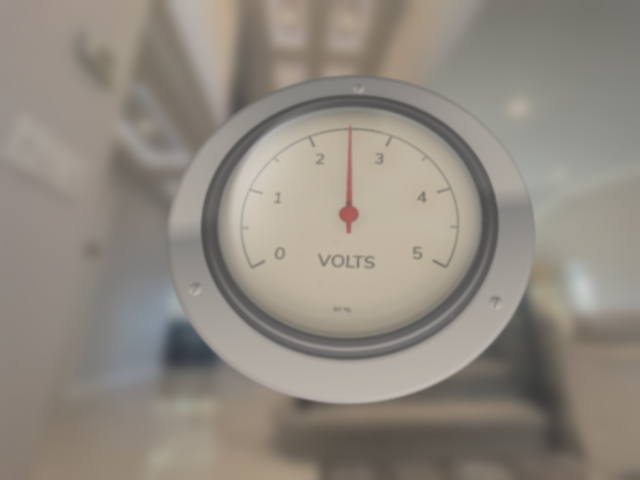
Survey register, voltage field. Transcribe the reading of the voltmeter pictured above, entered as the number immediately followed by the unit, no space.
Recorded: 2.5V
